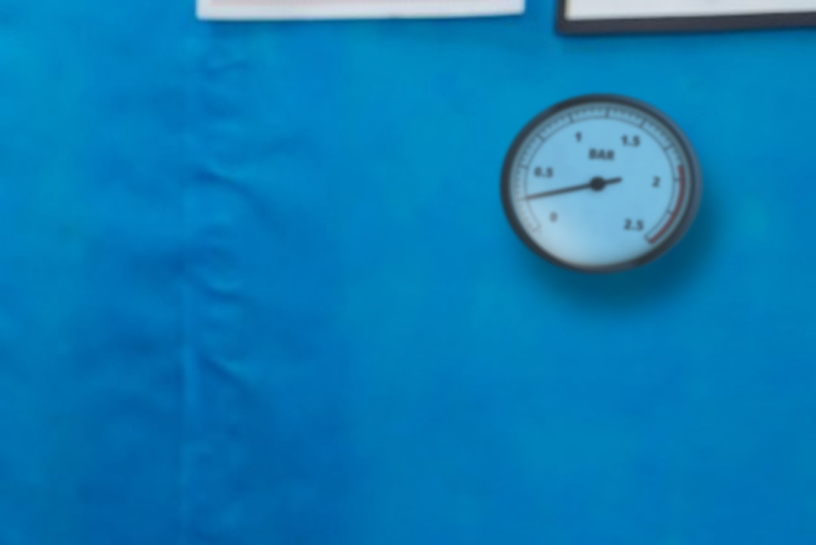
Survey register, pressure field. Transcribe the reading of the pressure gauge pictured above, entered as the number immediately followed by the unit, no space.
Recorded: 0.25bar
